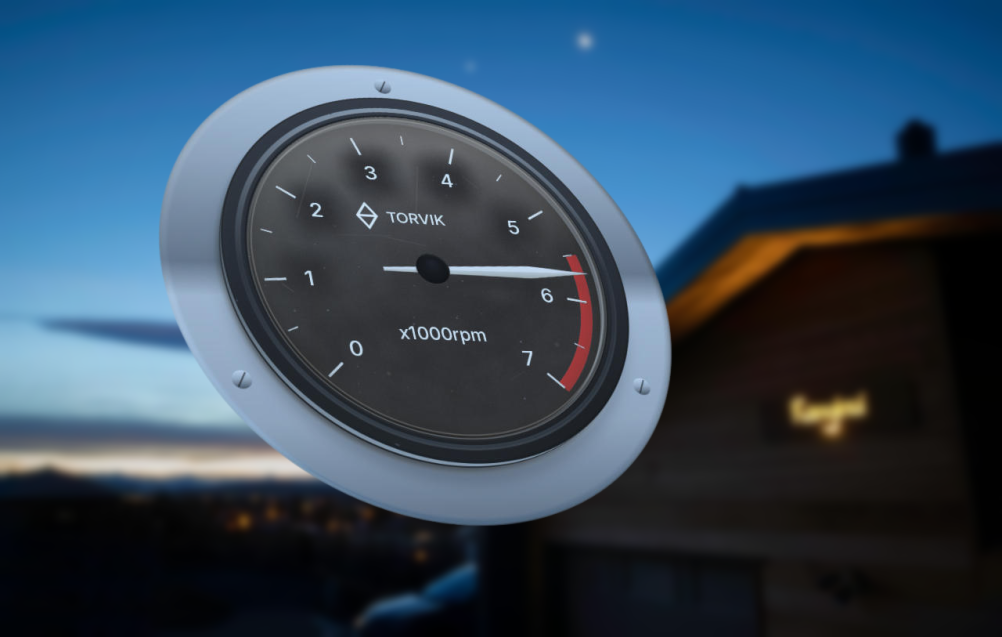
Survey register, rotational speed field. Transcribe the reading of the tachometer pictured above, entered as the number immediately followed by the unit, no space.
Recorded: 5750rpm
